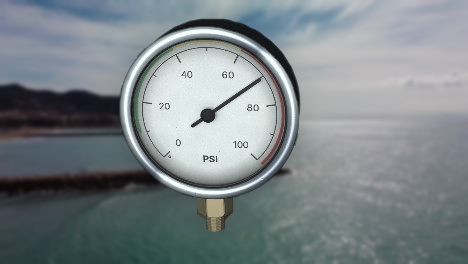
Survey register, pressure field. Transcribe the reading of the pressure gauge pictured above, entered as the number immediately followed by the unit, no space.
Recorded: 70psi
